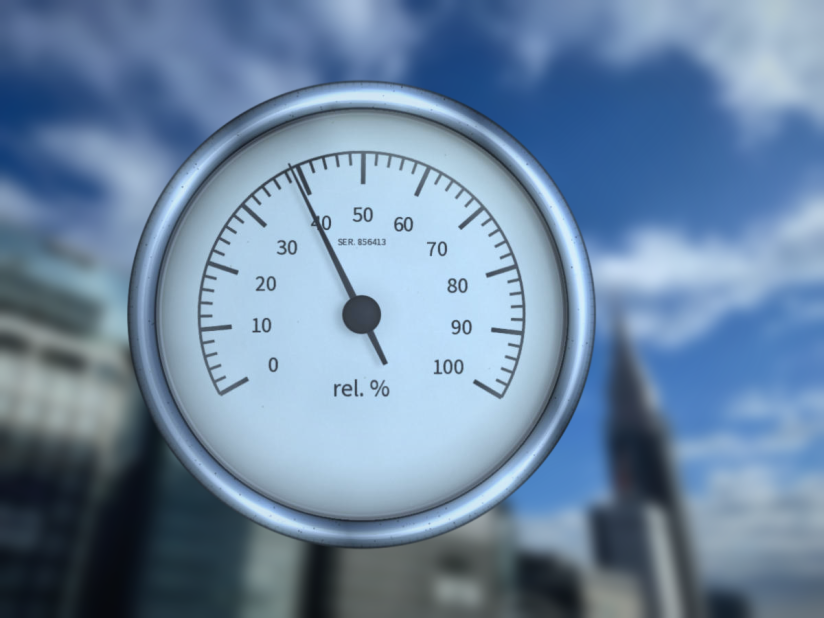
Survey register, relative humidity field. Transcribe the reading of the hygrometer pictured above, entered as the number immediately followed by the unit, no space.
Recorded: 39%
